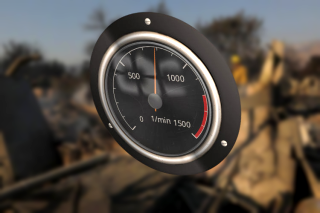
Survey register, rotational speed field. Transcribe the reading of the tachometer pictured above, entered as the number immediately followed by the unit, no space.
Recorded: 800rpm
